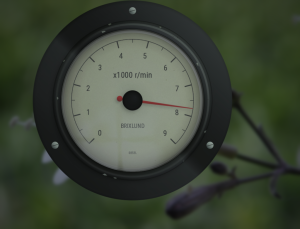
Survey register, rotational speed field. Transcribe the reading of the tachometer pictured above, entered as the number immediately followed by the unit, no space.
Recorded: 7750rpm
